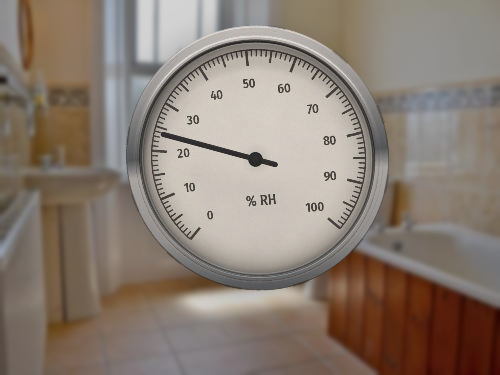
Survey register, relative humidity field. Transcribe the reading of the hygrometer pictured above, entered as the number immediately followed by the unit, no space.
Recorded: 24%
